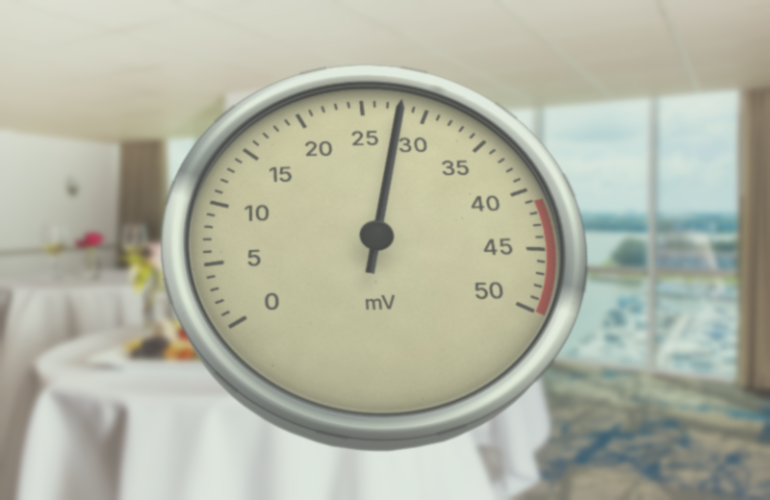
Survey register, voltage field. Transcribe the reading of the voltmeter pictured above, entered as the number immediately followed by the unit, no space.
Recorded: 28mV
